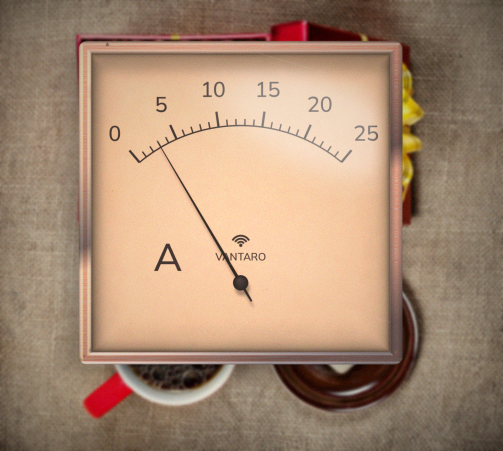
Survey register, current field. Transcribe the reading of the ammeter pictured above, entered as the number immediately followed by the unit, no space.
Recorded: 3A
